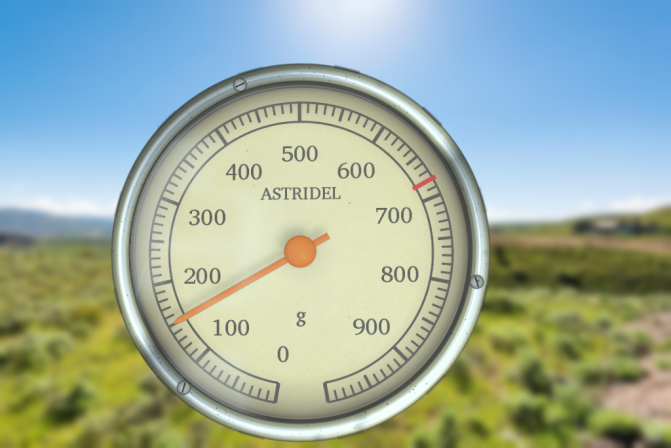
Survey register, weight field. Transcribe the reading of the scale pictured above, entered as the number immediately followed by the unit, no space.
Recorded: 150g
